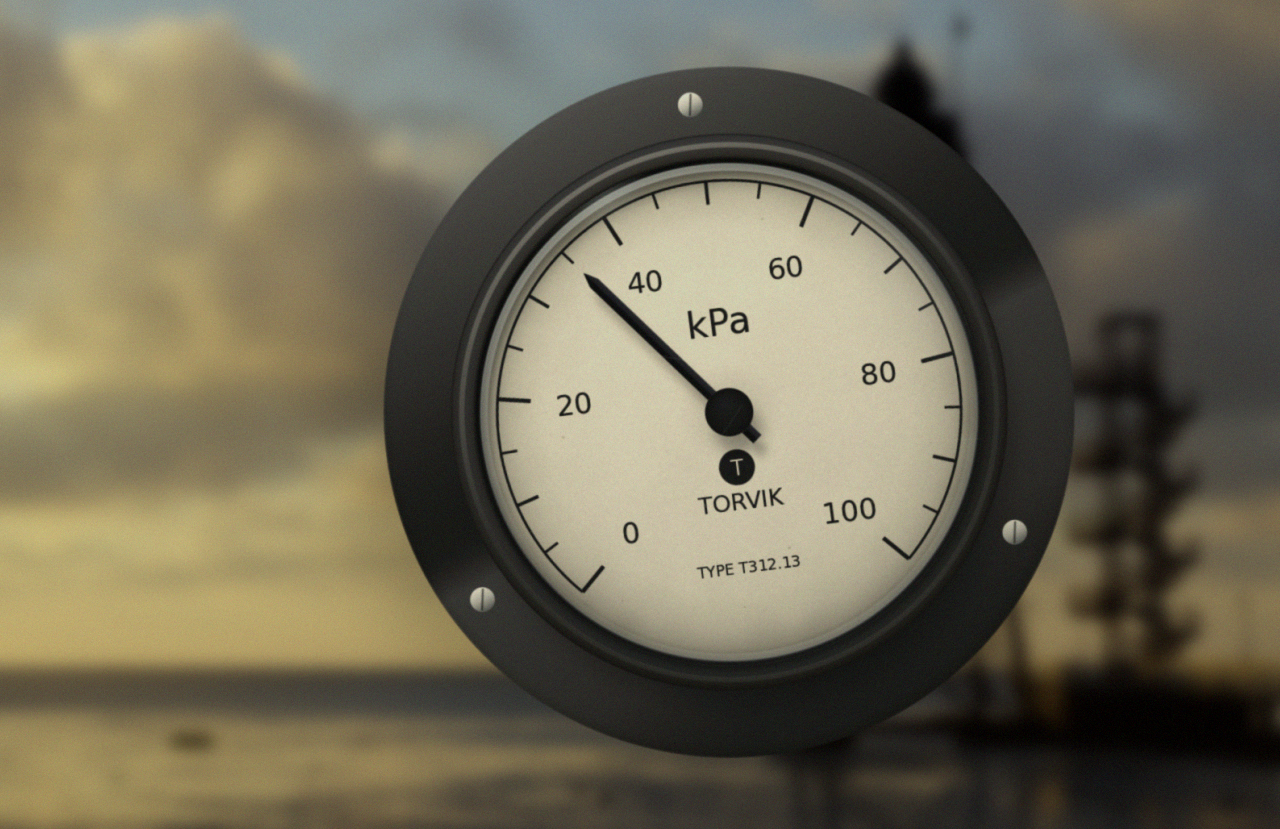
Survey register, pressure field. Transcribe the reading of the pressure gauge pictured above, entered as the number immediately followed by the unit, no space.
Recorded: 35kPa
